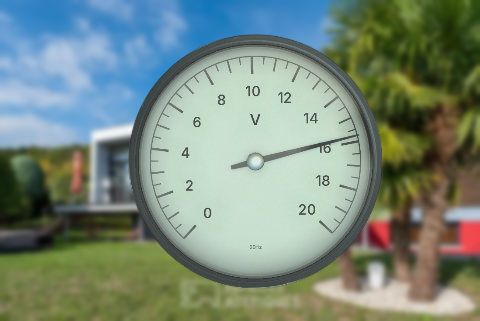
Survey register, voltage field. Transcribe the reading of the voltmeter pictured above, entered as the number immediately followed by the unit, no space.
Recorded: 15.75V
